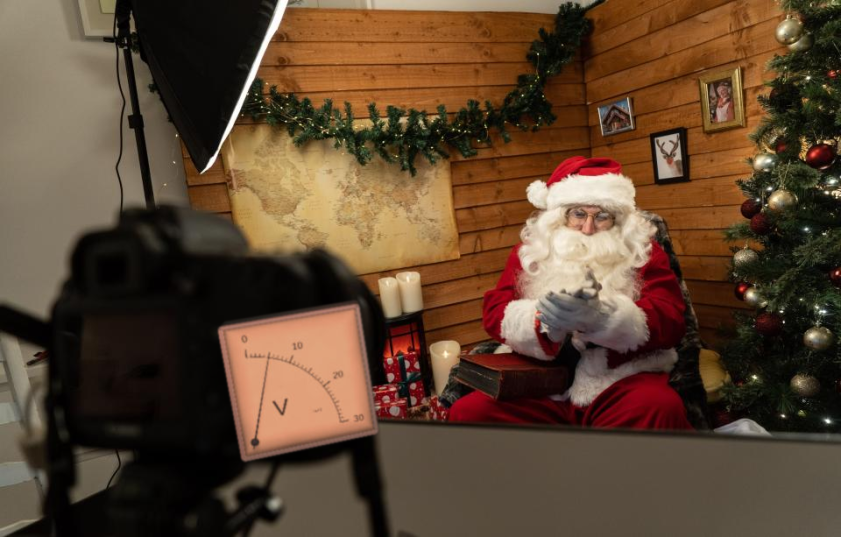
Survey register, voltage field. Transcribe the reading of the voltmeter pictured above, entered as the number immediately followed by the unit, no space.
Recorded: 5V
